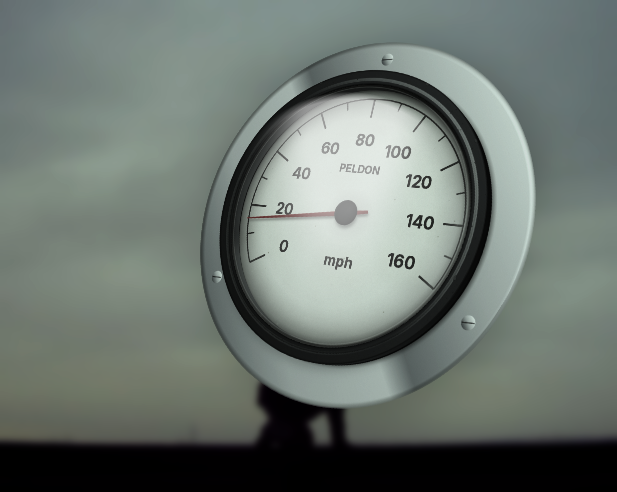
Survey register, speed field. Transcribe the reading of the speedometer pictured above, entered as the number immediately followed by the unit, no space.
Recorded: 15mph
